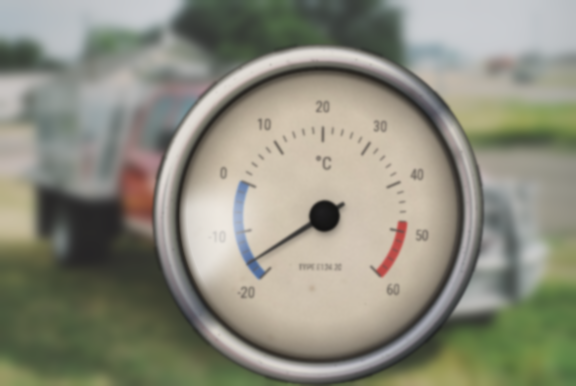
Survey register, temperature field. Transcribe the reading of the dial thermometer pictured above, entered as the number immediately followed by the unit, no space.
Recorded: -16°C
